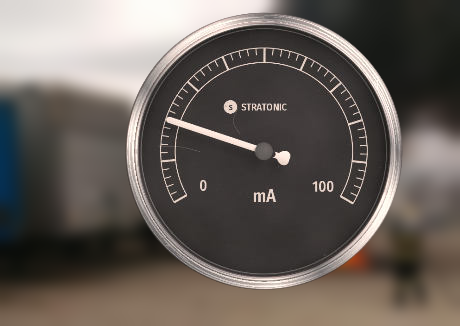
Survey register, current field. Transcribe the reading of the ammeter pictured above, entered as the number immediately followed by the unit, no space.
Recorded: 20mA
